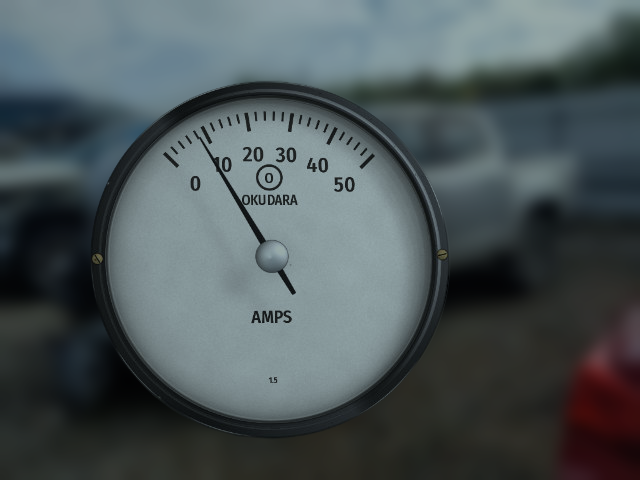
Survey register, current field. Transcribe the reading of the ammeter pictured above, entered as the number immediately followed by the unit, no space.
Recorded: 8A
